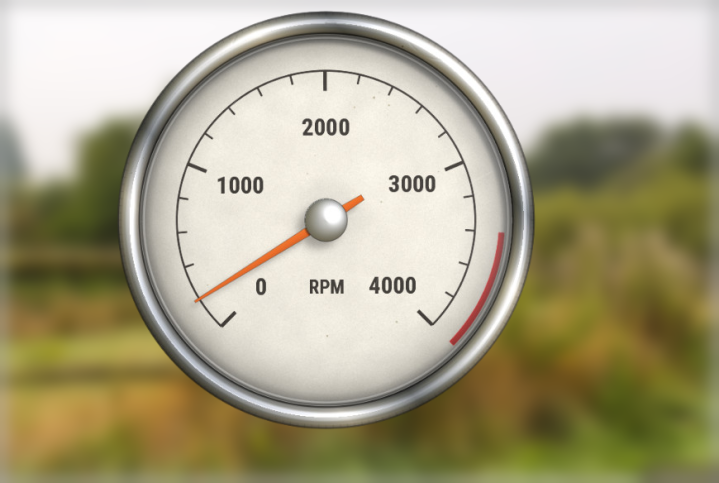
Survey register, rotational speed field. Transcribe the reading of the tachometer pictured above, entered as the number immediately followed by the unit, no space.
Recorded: 200rpm
